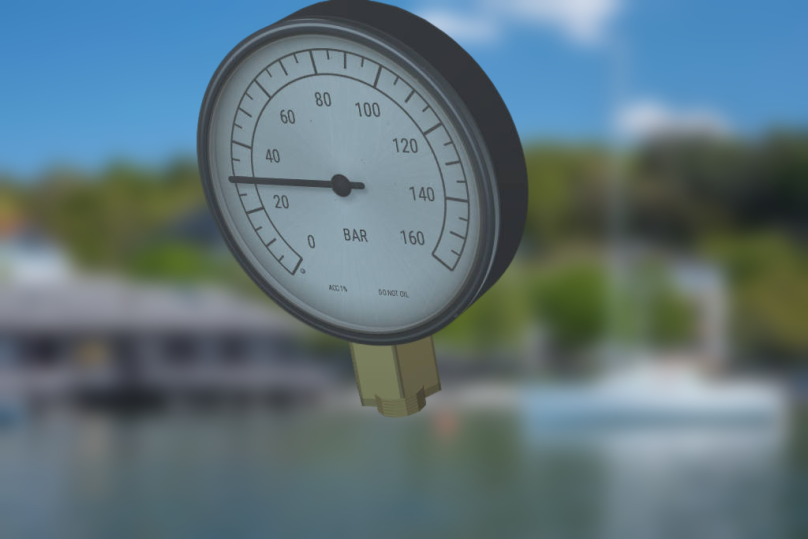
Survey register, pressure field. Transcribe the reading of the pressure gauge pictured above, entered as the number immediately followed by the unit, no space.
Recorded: 30bar
